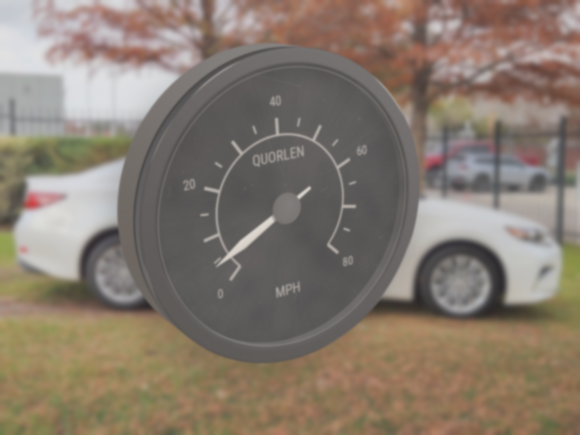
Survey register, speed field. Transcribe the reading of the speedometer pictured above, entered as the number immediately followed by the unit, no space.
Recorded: 5mph
